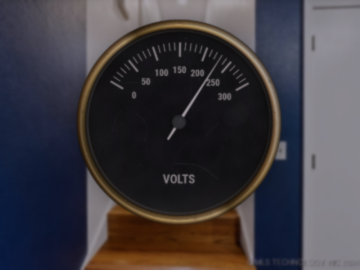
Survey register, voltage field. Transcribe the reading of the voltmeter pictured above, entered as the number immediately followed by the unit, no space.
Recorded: 230V
